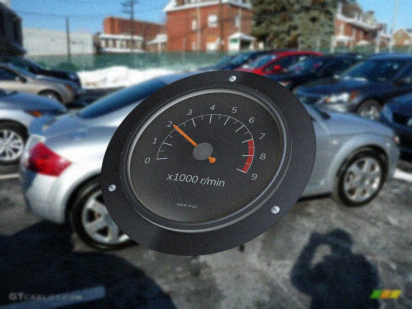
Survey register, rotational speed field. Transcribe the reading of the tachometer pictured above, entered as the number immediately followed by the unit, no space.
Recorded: 2000rpm
